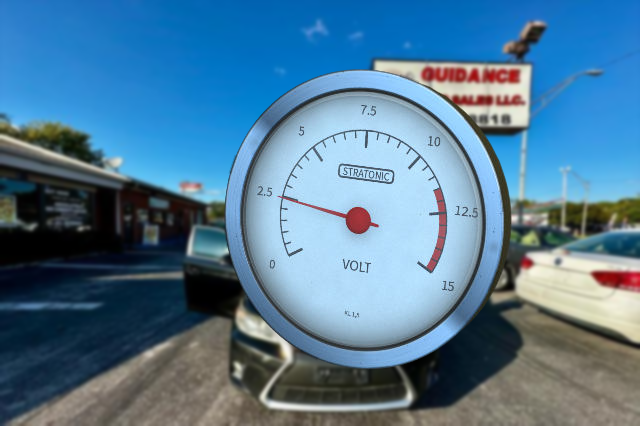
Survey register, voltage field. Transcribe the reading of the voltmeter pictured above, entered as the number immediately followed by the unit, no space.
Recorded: 2.5V
